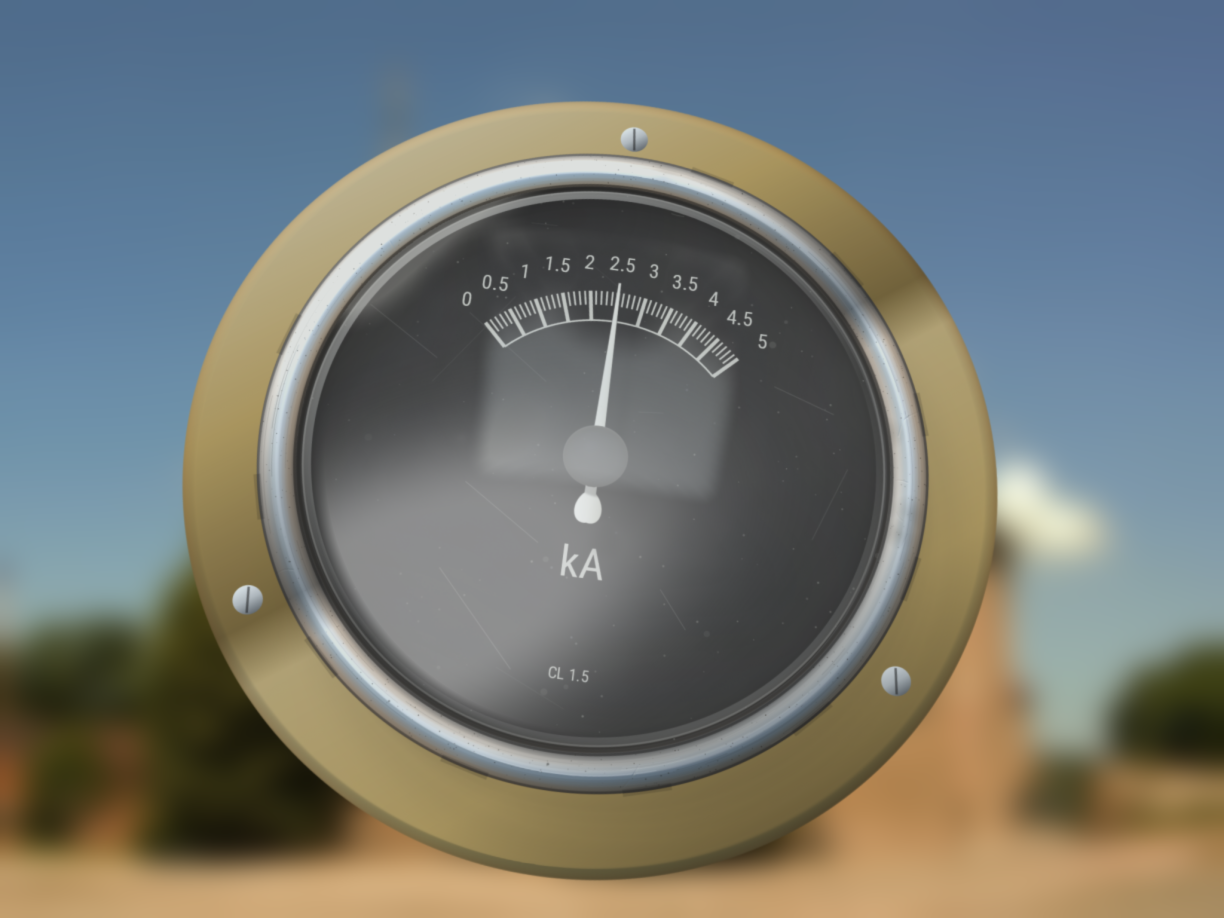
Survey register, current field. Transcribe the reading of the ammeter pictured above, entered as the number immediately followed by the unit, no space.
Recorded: 2.5kA
